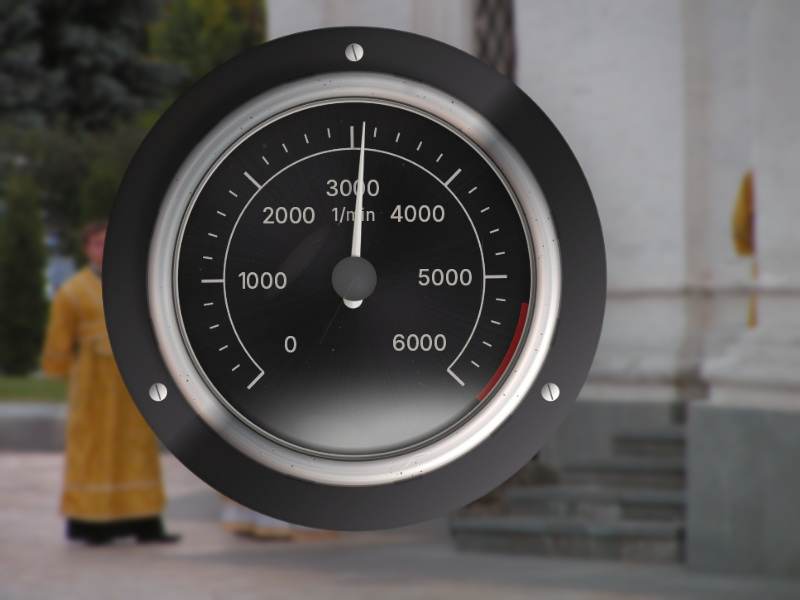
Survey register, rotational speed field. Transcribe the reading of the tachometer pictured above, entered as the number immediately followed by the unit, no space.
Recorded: 3100rpm
